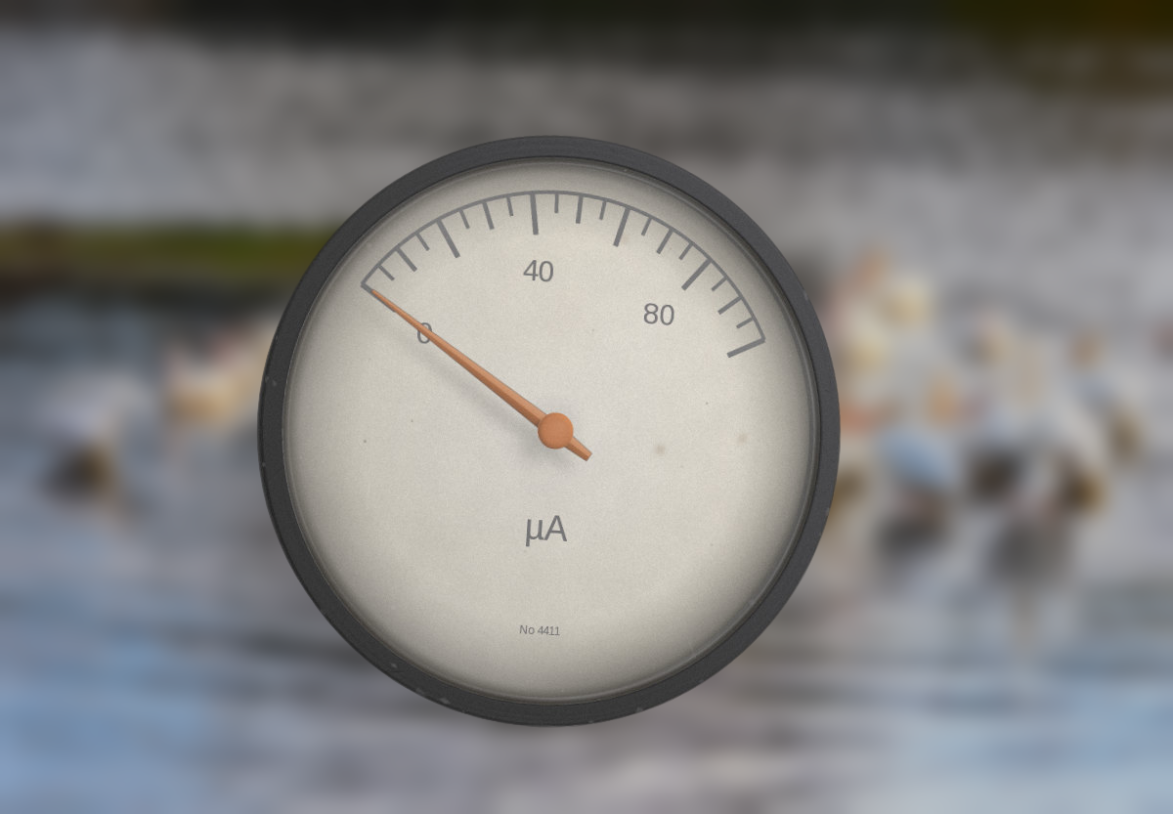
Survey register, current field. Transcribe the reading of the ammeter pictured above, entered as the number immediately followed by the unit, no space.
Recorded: 0µA
